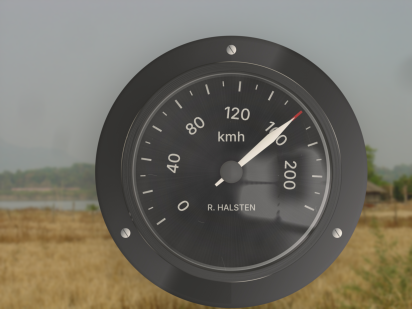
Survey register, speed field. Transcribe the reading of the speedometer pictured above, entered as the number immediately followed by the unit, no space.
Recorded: 160km/h
